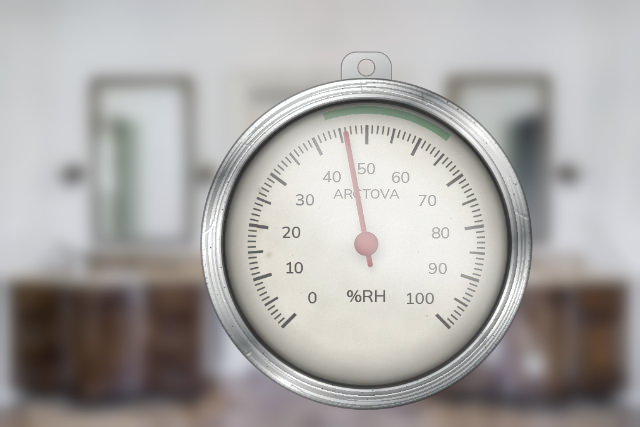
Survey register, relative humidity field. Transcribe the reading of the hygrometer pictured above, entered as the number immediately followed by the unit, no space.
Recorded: 46%
